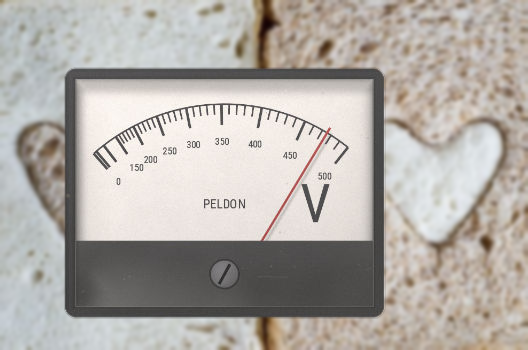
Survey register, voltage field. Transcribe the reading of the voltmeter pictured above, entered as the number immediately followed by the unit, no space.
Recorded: 475V
